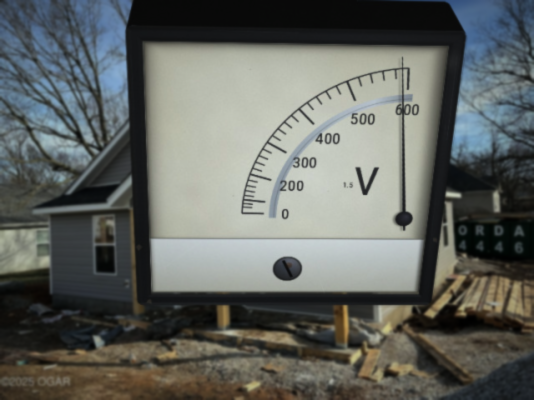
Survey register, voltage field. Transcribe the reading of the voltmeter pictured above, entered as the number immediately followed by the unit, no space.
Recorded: 590V
